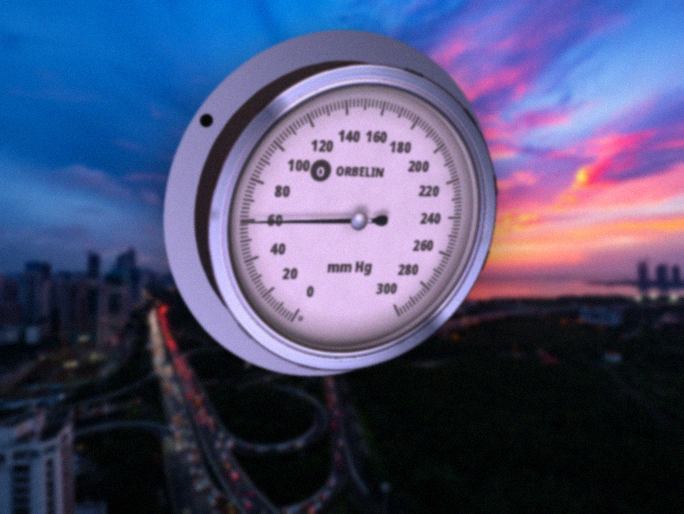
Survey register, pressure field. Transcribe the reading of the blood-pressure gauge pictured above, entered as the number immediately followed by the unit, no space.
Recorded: 60mmHg
